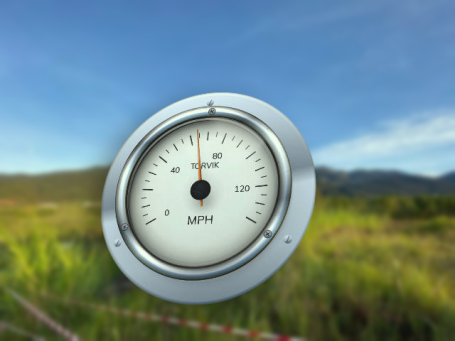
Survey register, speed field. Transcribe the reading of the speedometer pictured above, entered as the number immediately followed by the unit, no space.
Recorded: 65mph
